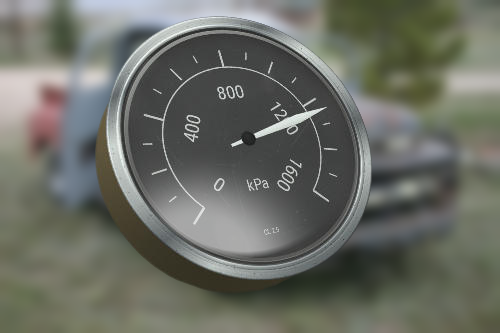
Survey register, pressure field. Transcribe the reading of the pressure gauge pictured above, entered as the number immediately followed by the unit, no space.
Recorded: 1250kPa
